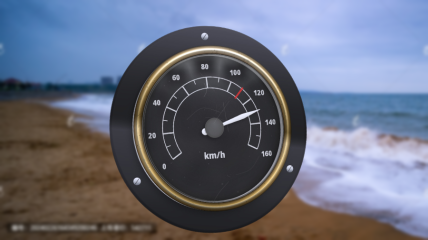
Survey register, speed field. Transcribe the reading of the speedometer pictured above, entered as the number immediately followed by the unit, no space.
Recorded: 130km/h
